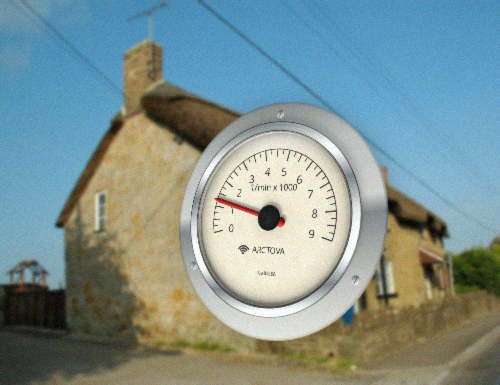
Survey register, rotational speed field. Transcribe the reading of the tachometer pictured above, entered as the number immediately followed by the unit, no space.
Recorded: 1250rpm
